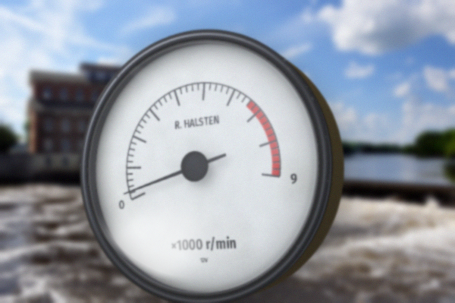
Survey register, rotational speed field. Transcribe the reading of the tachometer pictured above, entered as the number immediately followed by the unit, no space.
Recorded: 200rpm
